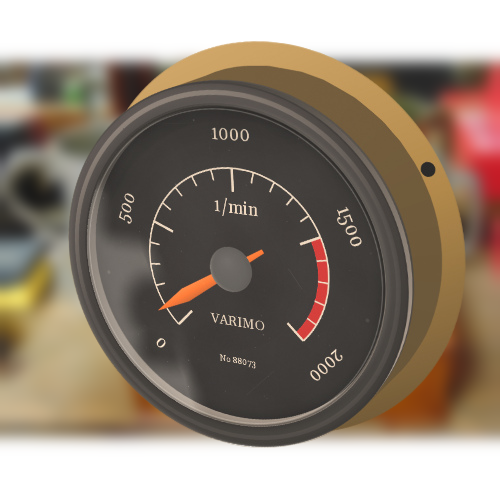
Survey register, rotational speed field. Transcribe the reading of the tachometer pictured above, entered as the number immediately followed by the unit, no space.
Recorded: 100rpm
